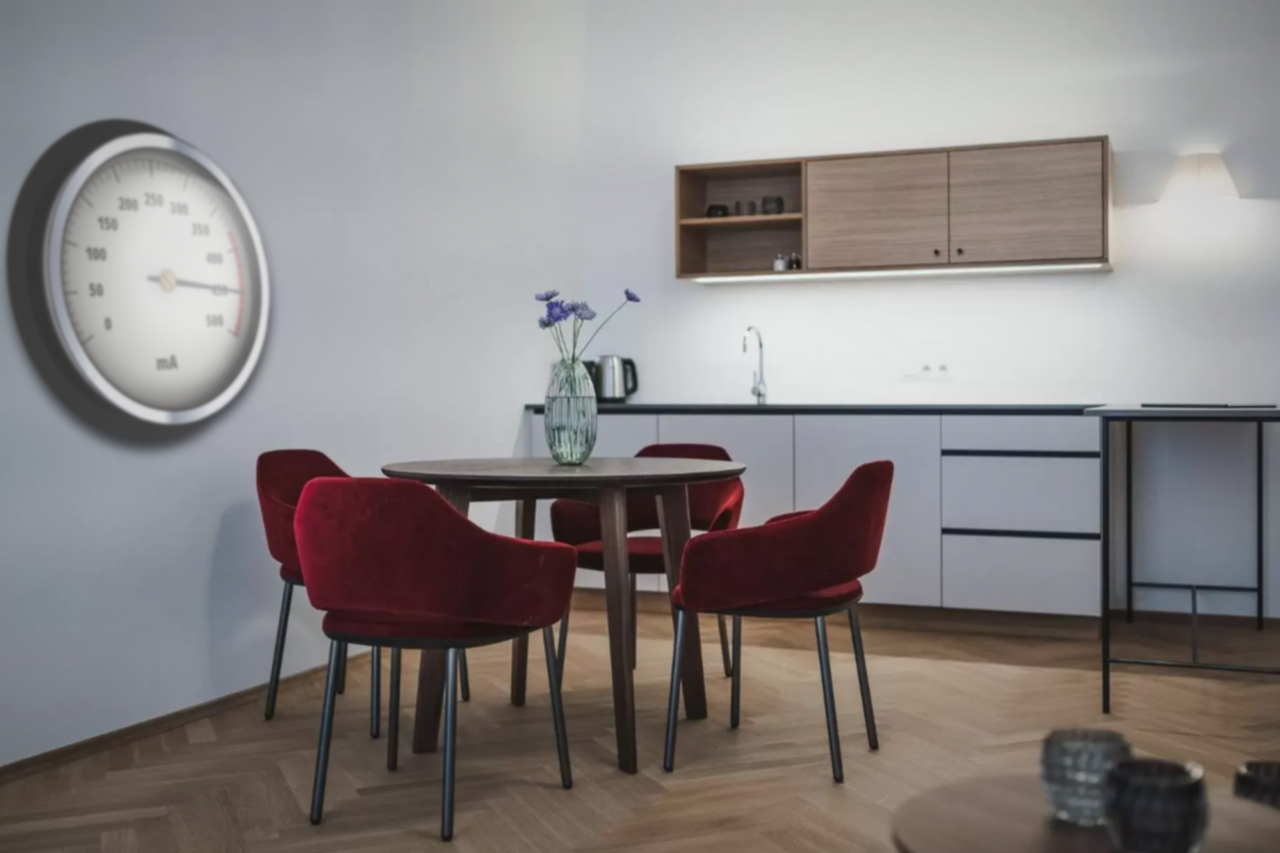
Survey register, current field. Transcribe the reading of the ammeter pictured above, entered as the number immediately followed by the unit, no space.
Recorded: 450mA
